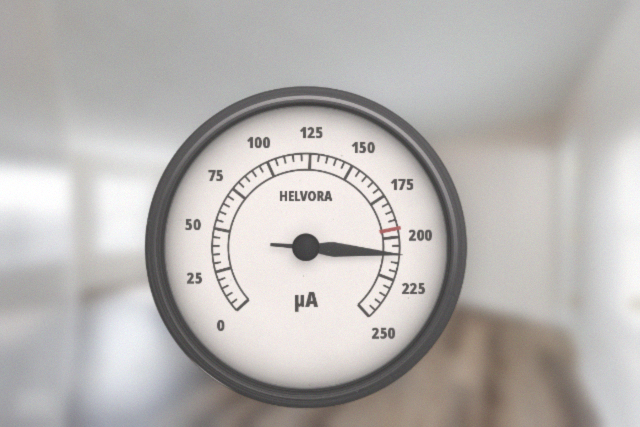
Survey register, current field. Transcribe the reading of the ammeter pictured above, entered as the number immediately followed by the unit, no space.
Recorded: 210µA
